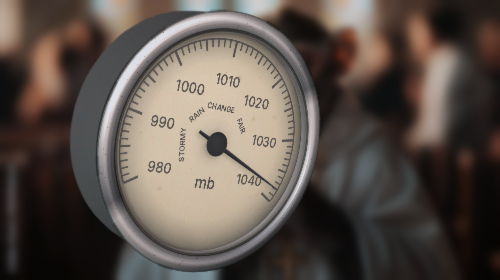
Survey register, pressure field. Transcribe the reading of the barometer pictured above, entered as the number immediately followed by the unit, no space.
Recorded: 1038mbar
